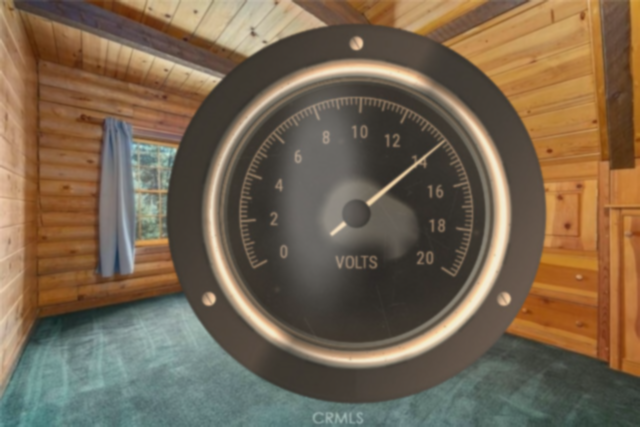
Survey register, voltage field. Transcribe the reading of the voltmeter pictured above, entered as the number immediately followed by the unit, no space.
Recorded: 14V
